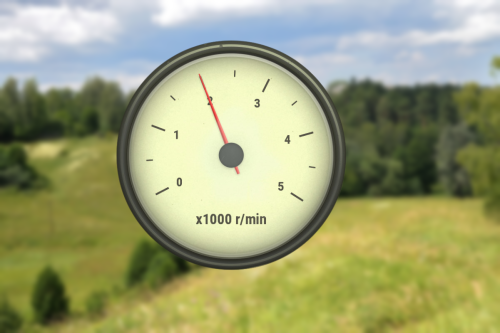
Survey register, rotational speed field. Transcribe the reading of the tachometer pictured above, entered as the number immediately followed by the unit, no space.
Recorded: 2000rpm
